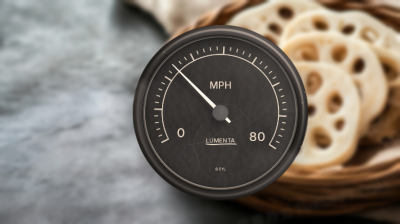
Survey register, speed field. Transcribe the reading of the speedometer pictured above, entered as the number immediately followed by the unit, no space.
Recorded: 24mph
